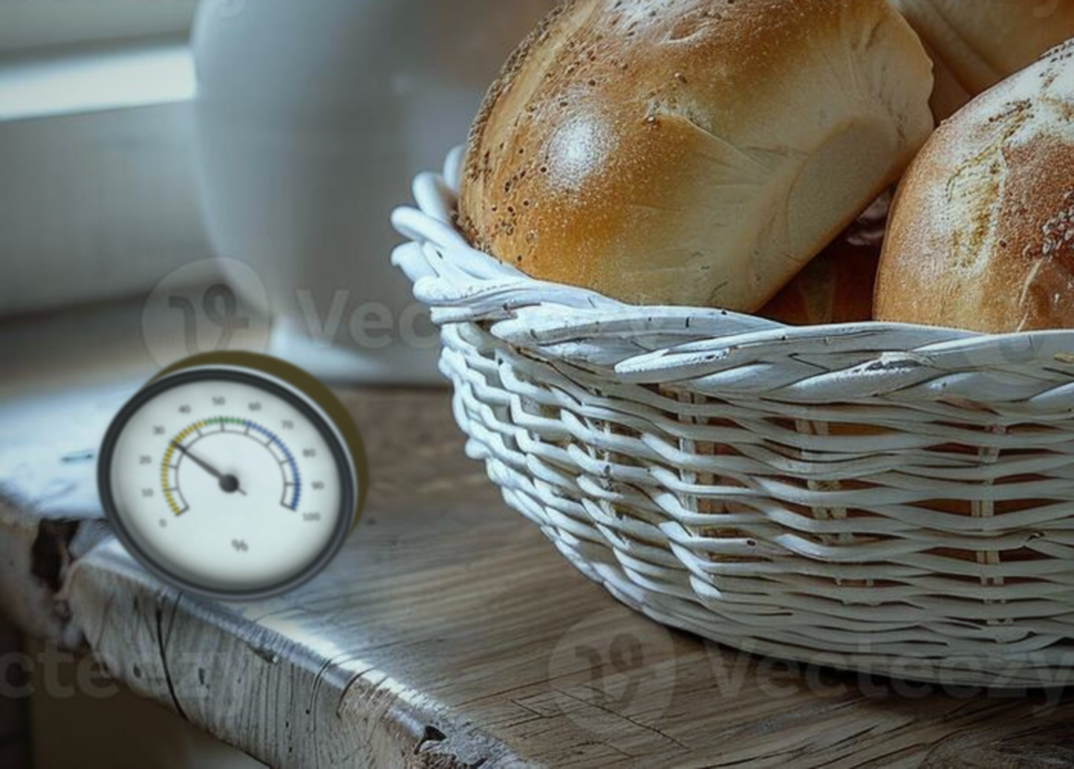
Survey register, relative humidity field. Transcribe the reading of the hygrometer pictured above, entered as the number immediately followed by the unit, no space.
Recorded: 30%
